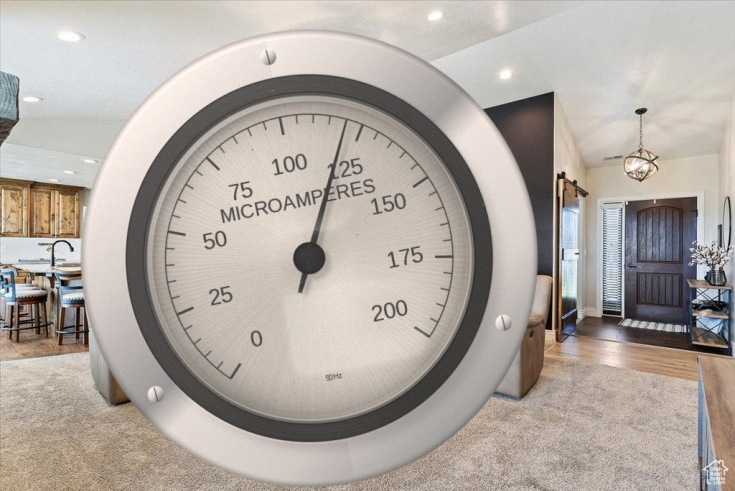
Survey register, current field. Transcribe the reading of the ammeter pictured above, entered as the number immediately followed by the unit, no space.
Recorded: 120µA
